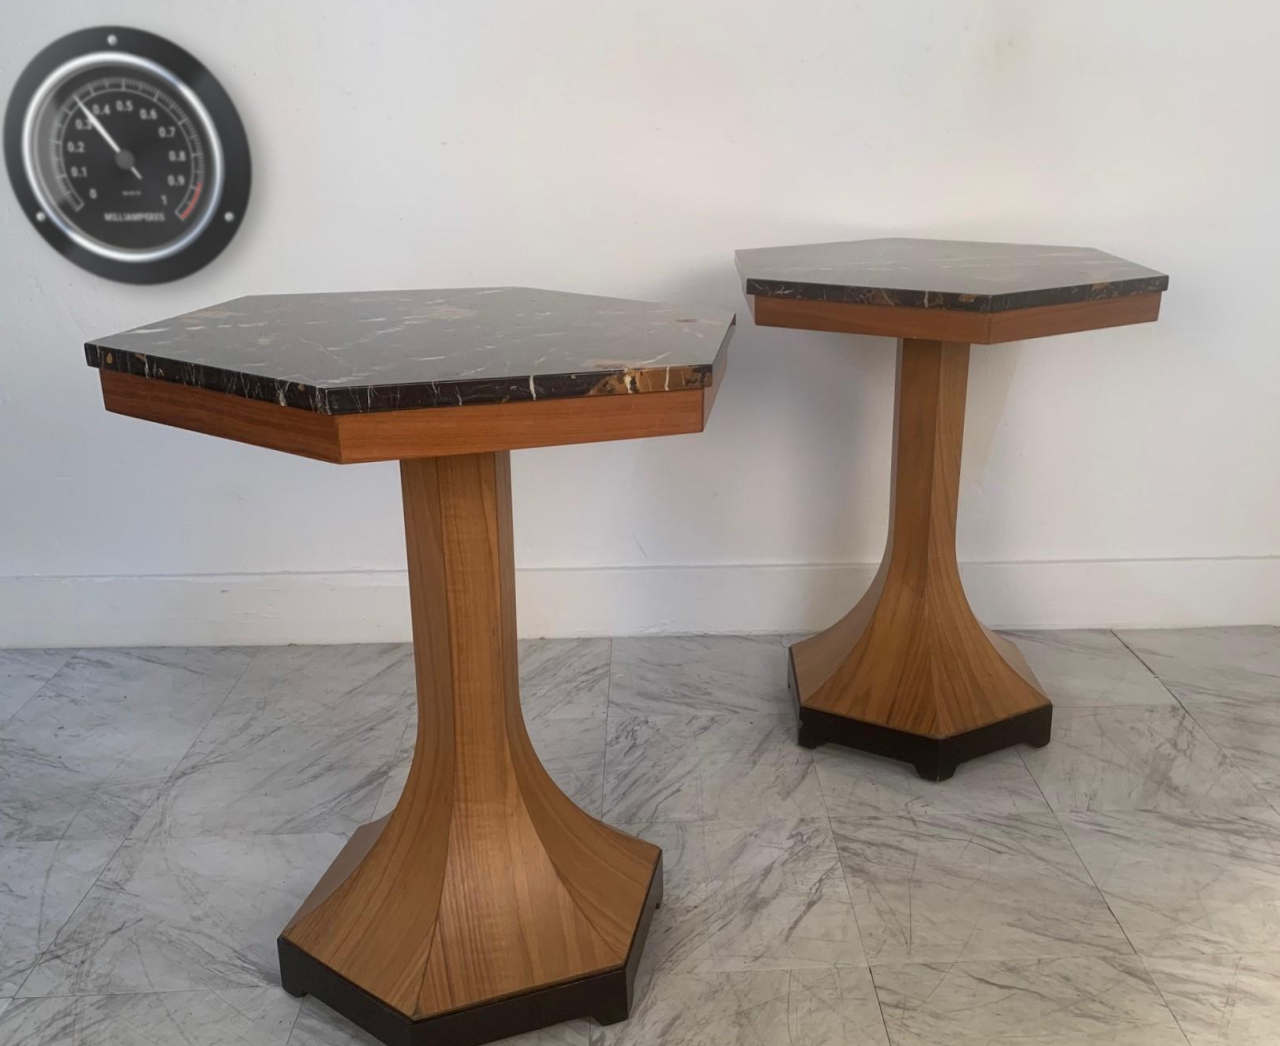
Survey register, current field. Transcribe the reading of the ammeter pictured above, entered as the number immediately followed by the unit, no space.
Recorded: 0.35mA
